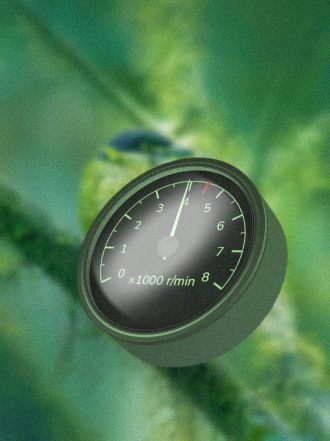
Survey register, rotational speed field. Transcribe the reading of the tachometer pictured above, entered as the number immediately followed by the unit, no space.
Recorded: 4000rpm
